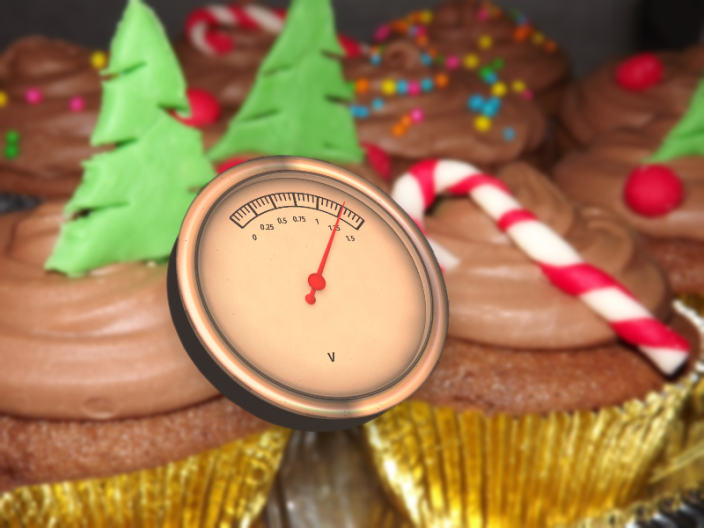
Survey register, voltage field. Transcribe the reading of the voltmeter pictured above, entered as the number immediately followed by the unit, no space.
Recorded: 1.25V
